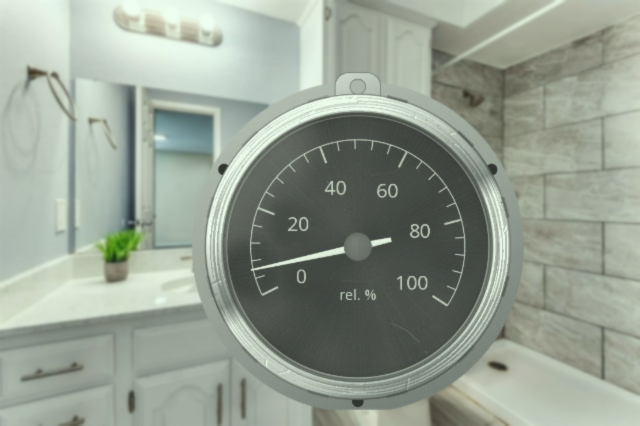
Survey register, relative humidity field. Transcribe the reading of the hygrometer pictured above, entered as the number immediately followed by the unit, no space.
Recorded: 6%
